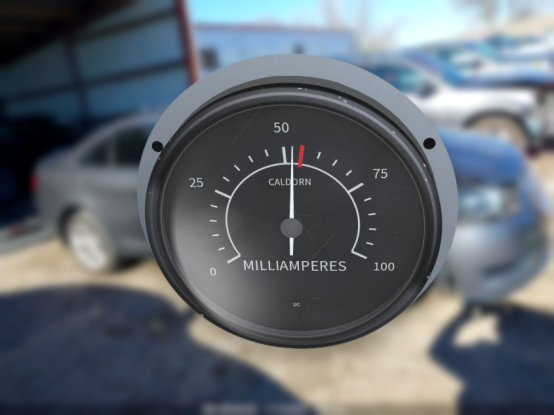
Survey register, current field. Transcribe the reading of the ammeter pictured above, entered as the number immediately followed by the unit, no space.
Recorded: 52.5mA
